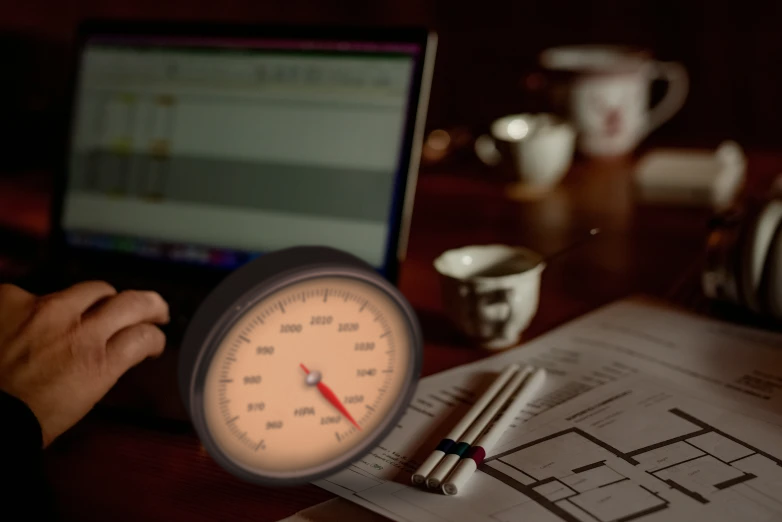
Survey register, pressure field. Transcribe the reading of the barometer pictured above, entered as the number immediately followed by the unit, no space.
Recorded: 1055hPa
